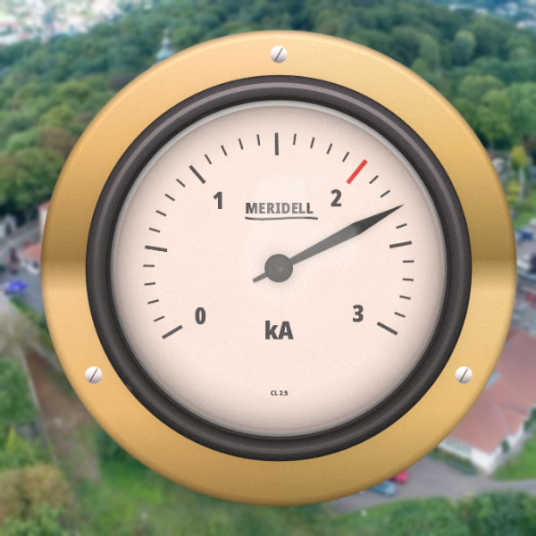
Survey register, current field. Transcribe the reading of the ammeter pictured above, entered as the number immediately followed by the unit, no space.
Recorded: 2.3kA
